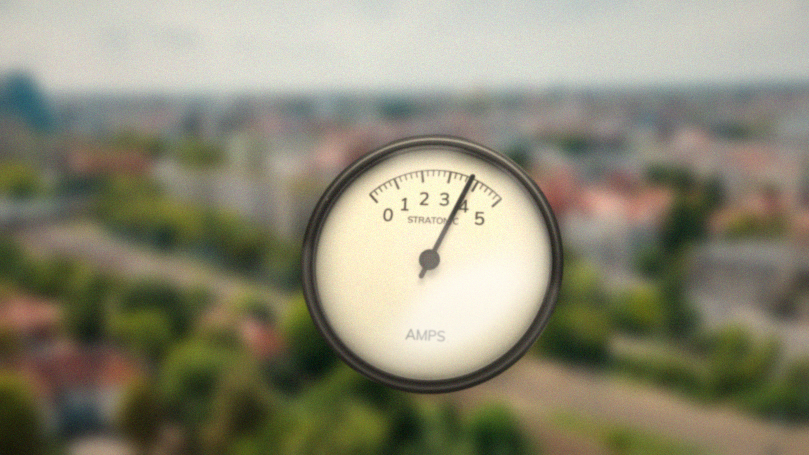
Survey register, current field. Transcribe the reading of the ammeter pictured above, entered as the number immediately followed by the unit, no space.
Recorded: 3.8A
